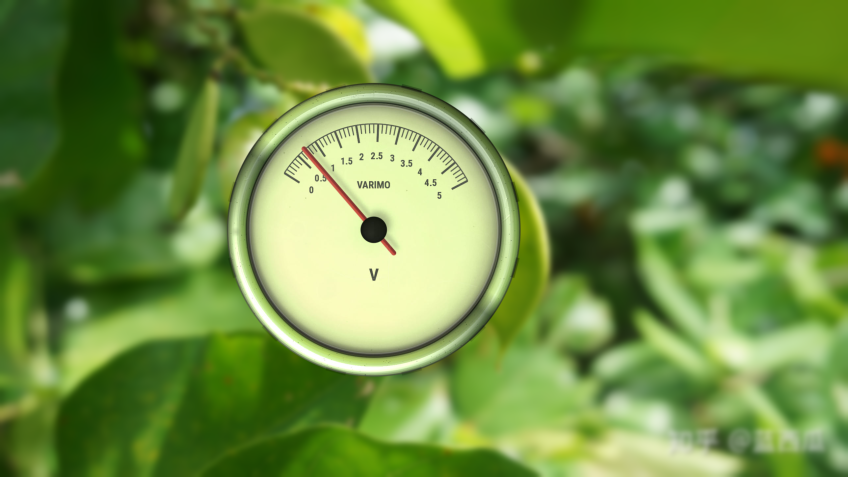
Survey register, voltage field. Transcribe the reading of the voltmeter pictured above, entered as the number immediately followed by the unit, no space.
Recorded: 0.7V
